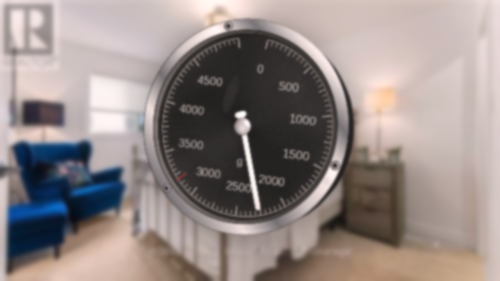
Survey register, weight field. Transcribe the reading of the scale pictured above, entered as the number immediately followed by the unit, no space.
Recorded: 2250g
